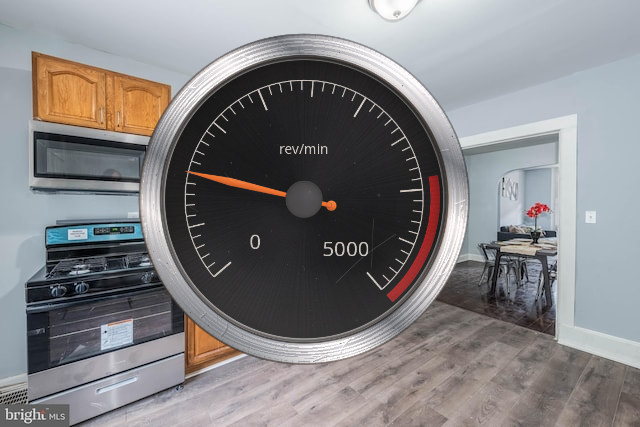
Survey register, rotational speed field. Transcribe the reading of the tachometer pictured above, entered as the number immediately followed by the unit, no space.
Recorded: 1000rpm
